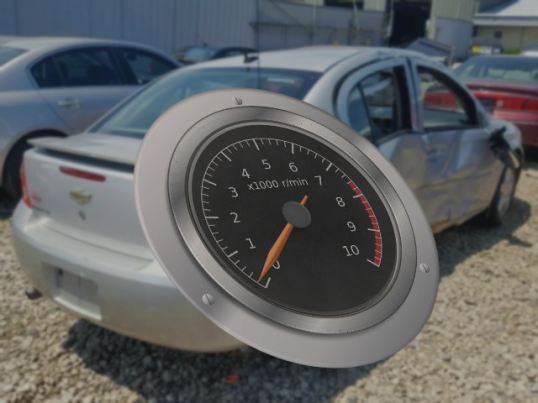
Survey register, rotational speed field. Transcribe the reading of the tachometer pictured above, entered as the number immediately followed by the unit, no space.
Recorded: 200rpm
